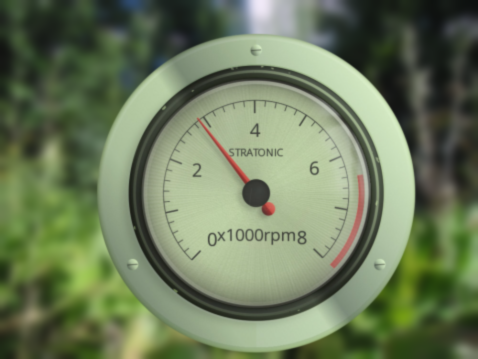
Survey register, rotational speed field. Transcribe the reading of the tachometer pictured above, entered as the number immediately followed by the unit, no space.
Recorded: 2900rpm
